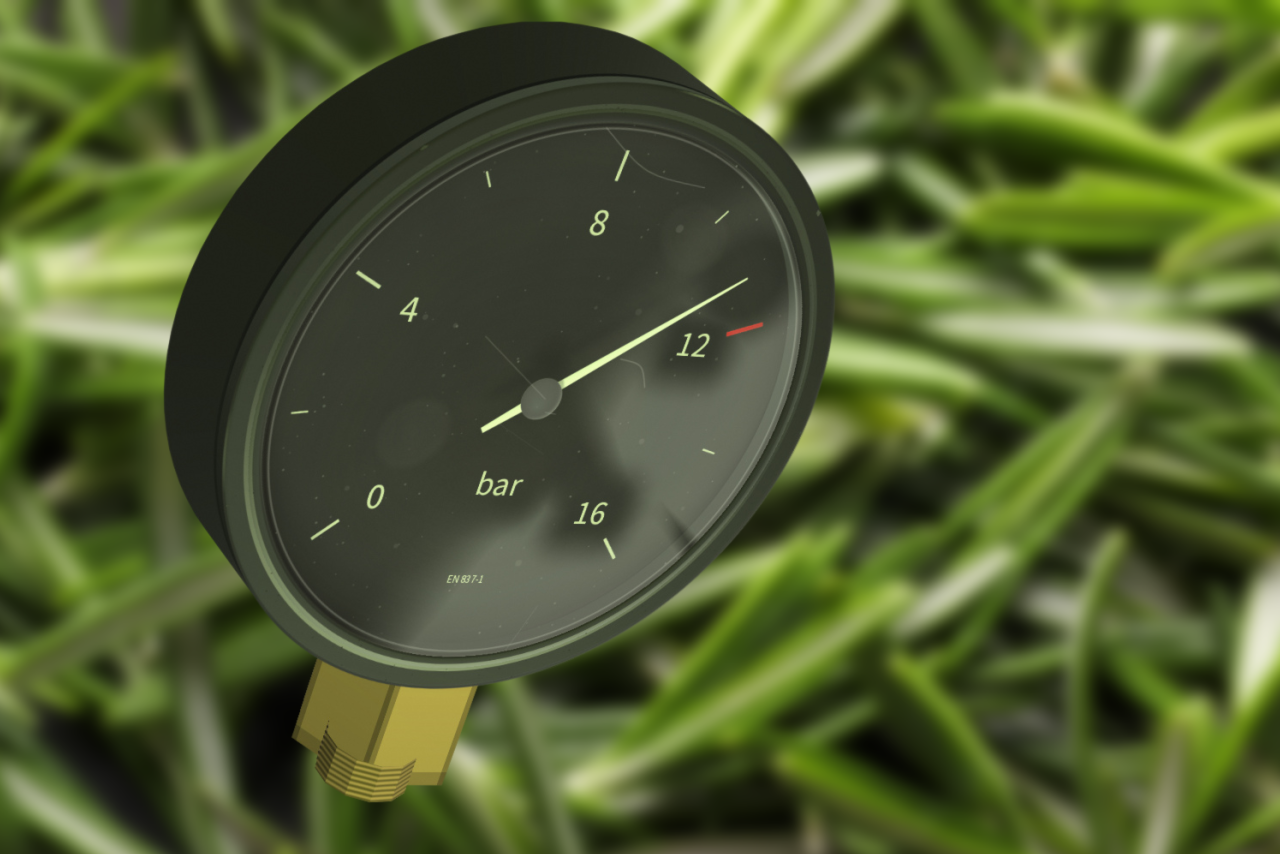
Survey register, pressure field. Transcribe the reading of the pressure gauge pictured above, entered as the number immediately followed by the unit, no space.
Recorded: 11bar
